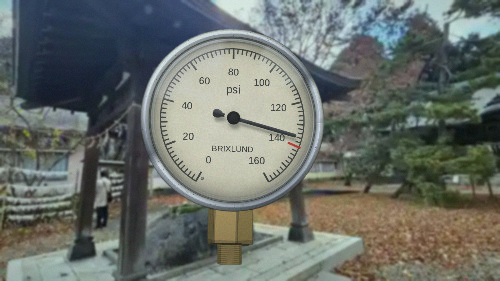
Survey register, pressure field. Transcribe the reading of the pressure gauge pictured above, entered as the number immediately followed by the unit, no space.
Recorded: 136psi
